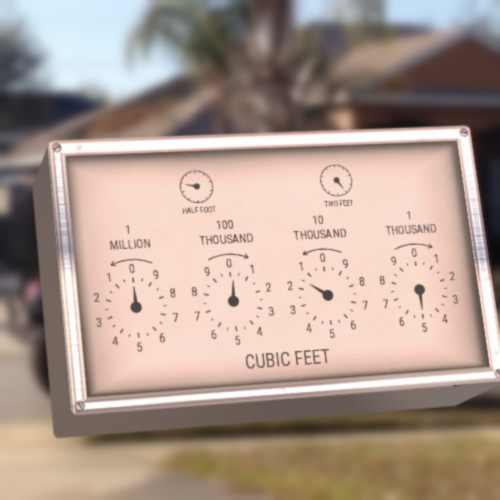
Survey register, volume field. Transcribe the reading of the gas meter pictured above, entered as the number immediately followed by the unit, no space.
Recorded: 1500ft³
